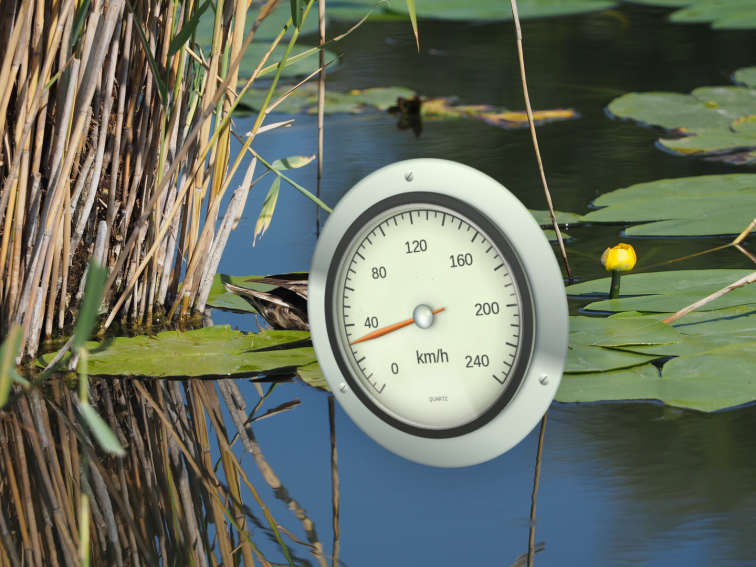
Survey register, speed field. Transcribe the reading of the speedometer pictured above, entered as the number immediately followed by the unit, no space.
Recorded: 30km/h
